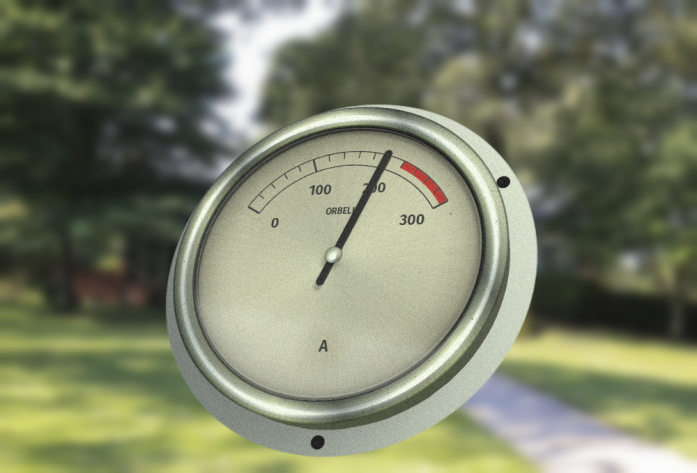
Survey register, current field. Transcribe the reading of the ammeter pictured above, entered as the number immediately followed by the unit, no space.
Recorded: 200A
